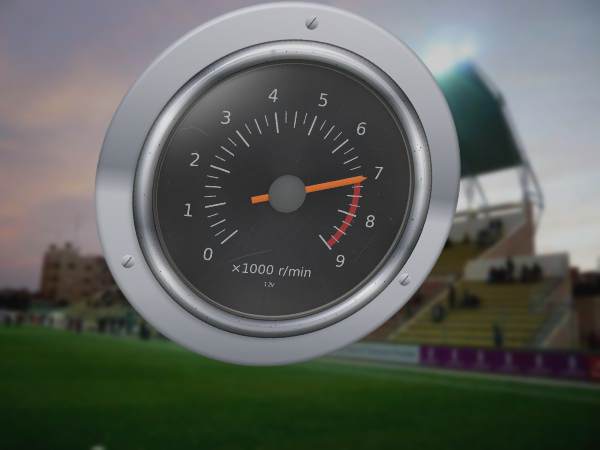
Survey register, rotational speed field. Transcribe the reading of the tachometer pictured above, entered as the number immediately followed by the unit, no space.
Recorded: 7000rpm
